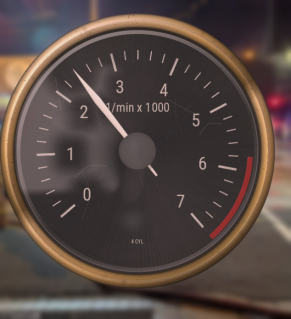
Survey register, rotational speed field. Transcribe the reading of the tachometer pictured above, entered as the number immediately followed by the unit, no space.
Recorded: 2400rpm
